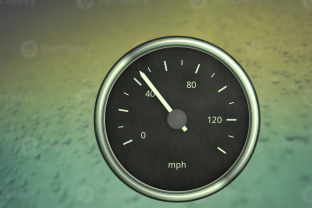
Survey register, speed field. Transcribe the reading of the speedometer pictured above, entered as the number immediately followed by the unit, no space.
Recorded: 45mph
